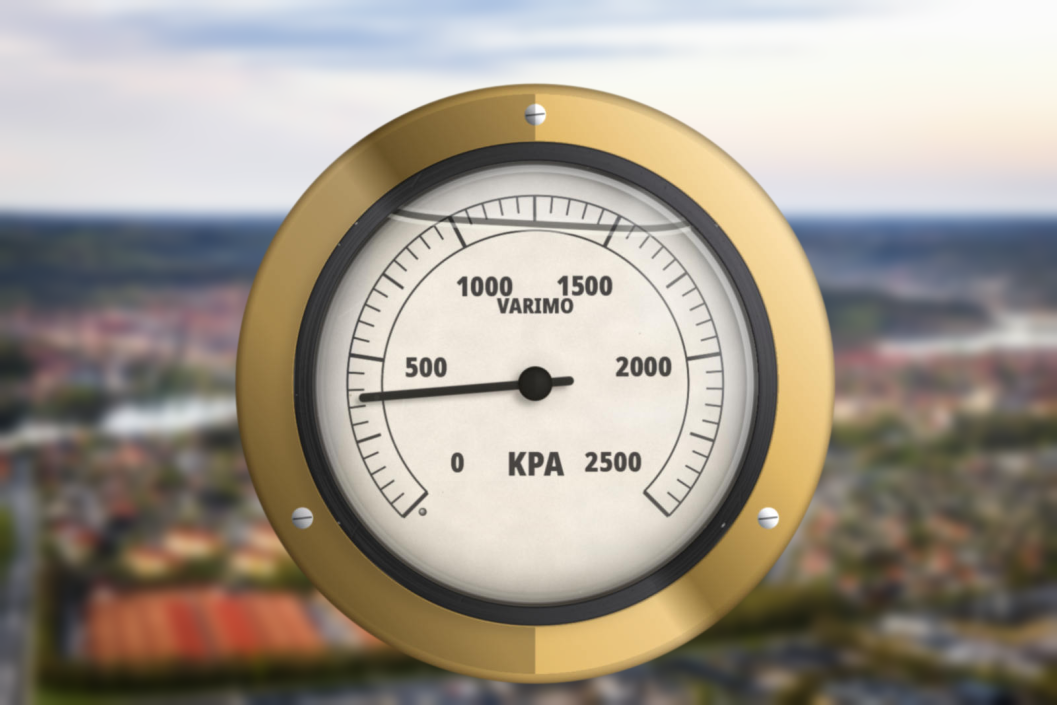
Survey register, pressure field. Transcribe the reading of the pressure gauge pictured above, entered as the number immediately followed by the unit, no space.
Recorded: 375kPa
